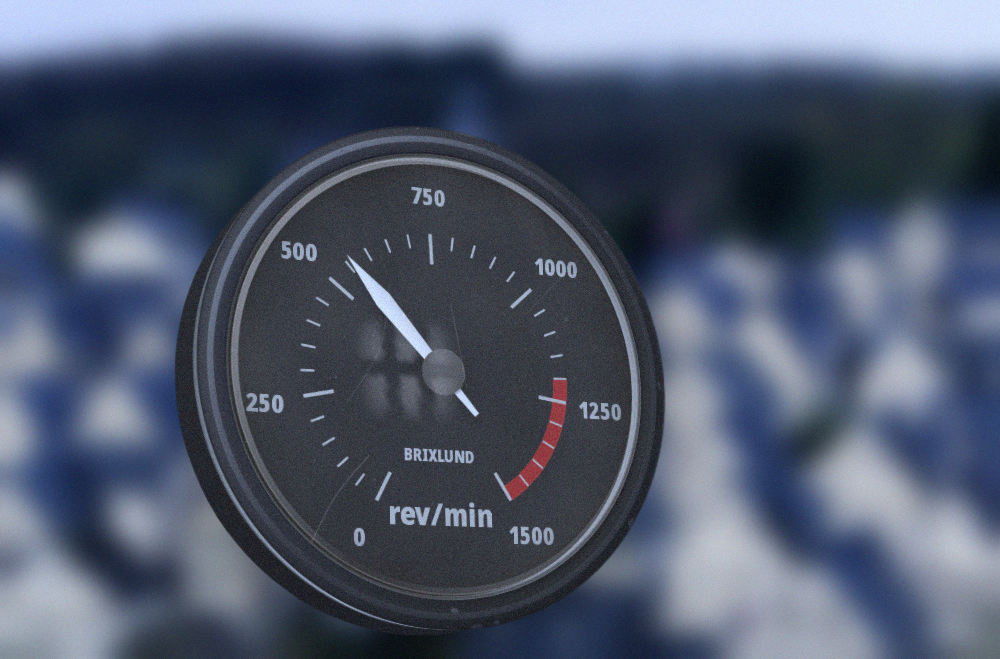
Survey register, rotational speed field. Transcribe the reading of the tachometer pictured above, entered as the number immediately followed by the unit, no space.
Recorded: 550rpm
